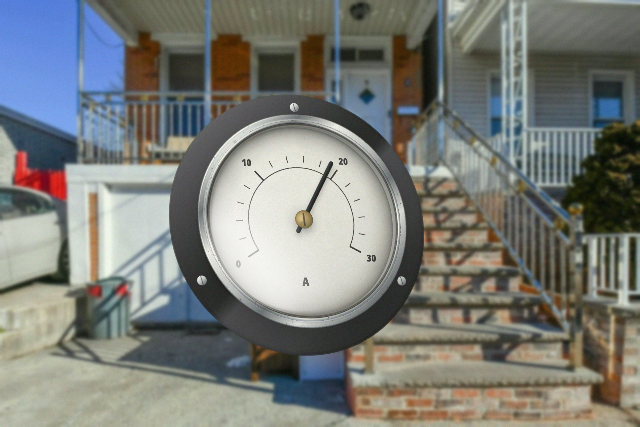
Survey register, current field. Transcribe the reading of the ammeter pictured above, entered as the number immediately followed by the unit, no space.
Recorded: 19A
